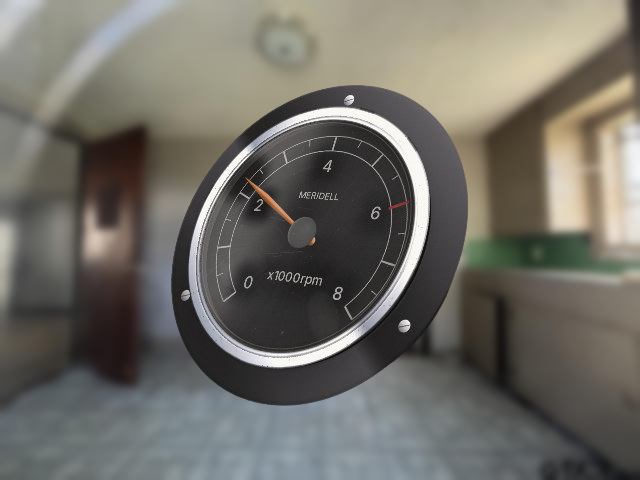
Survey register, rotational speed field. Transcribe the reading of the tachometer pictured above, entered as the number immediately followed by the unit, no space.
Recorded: 2250rpm
